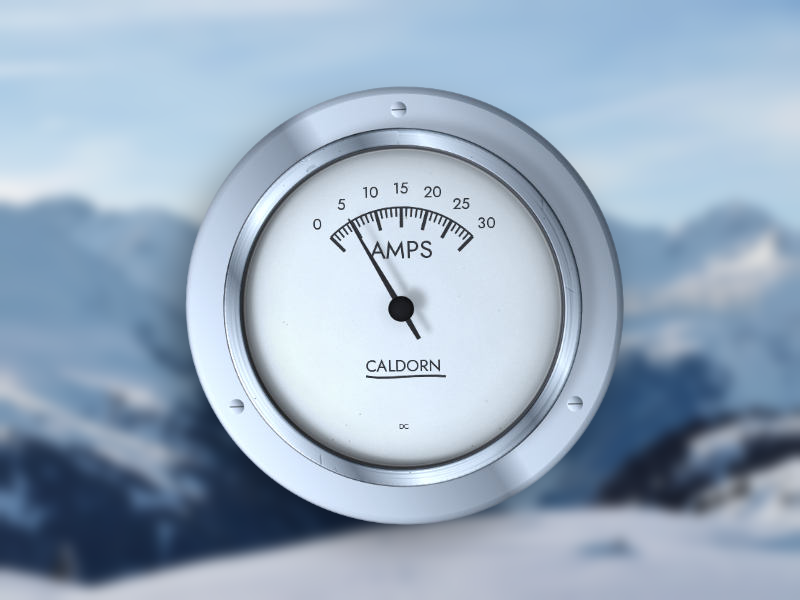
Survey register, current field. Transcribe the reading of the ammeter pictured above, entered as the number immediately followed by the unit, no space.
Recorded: 5A
